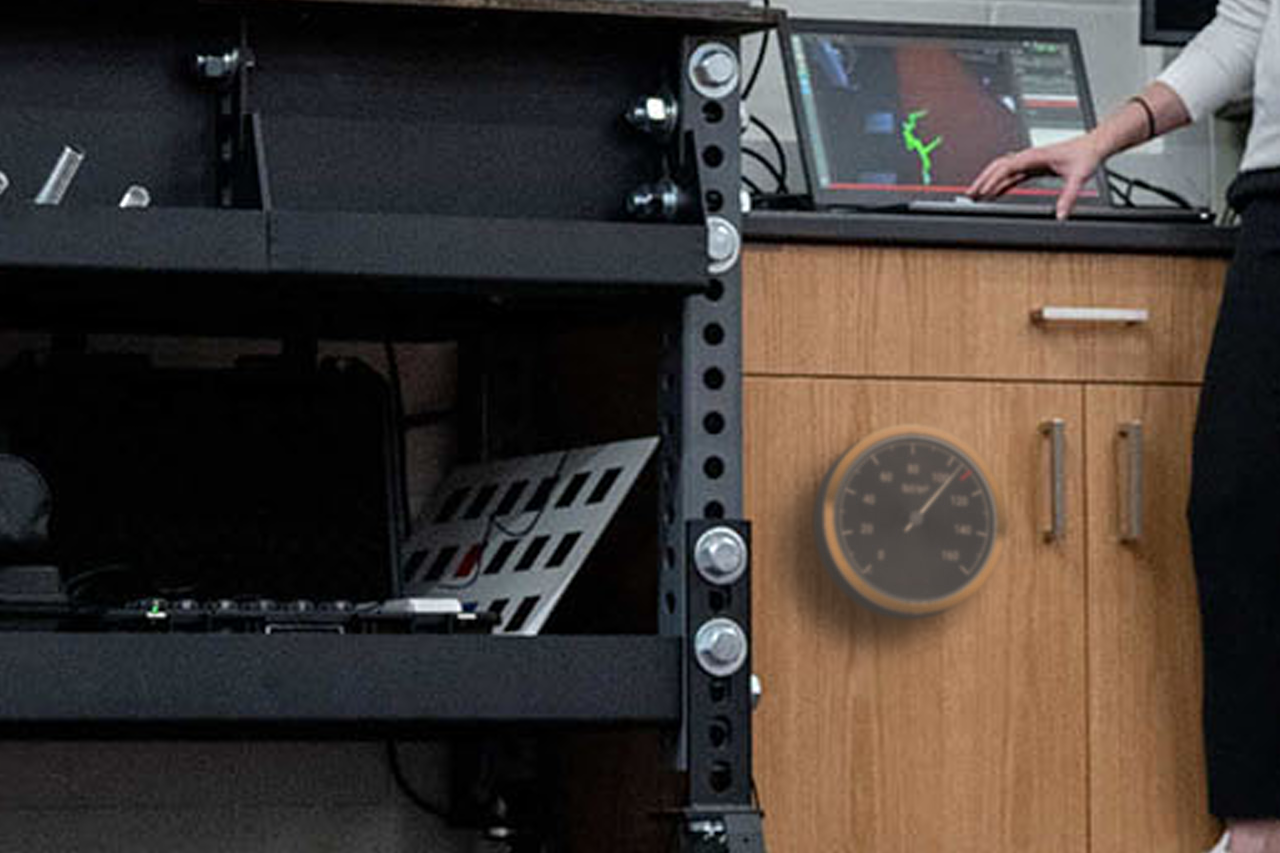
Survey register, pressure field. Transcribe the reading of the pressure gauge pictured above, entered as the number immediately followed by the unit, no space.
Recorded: 105psi
